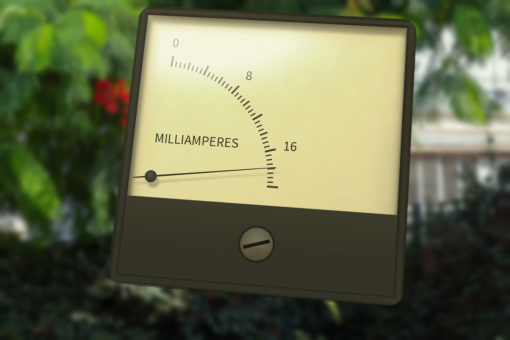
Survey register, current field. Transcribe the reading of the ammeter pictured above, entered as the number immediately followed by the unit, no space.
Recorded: 18mA
